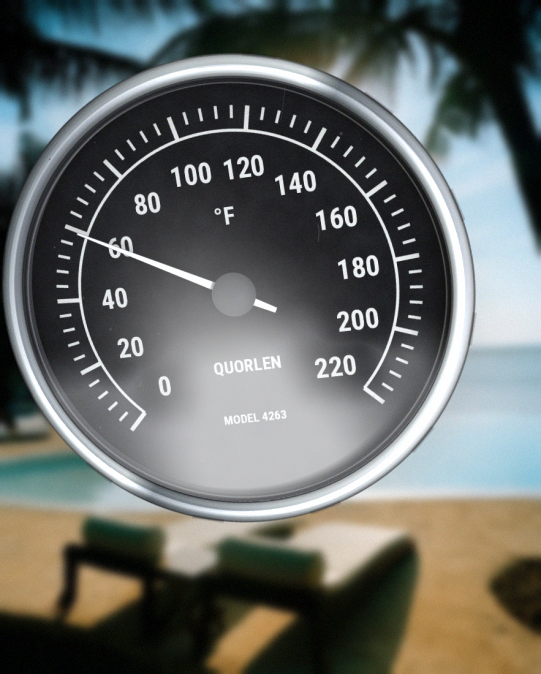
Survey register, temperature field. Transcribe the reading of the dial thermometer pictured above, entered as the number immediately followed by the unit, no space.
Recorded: 60°F
